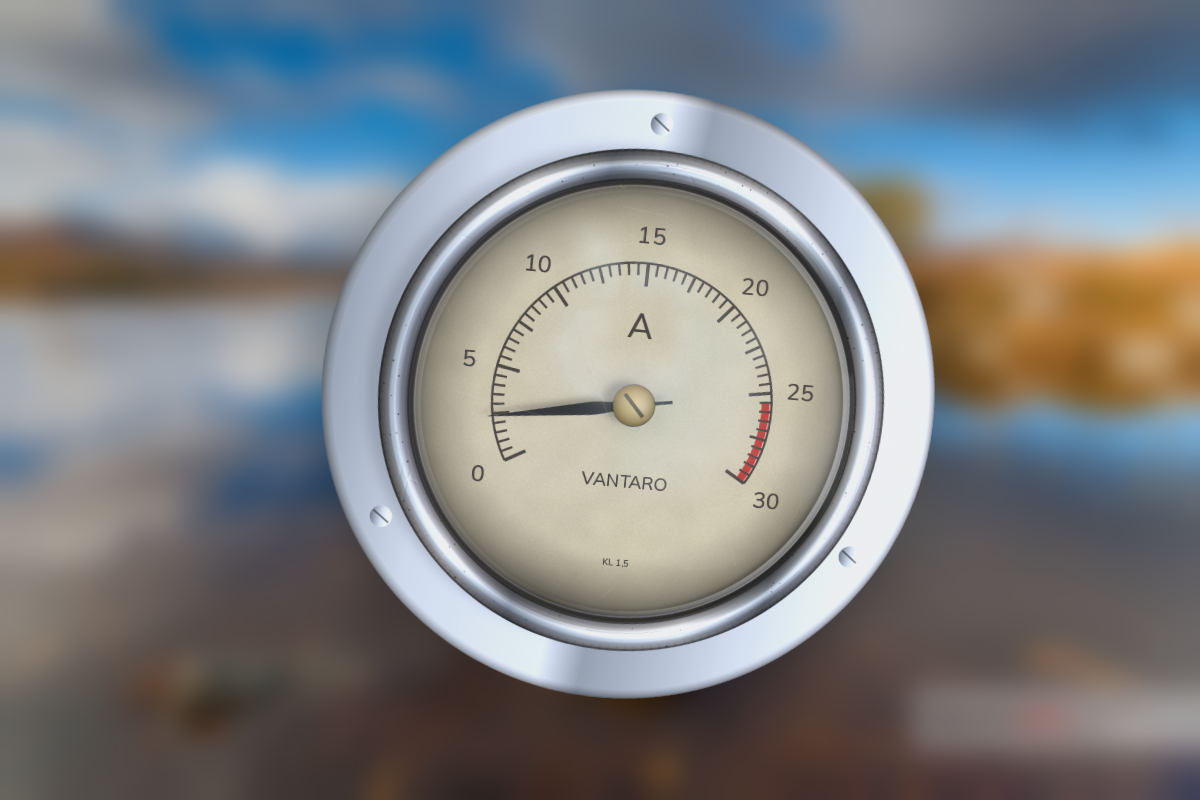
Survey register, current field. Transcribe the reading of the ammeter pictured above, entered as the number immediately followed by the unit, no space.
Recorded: 2.5A
